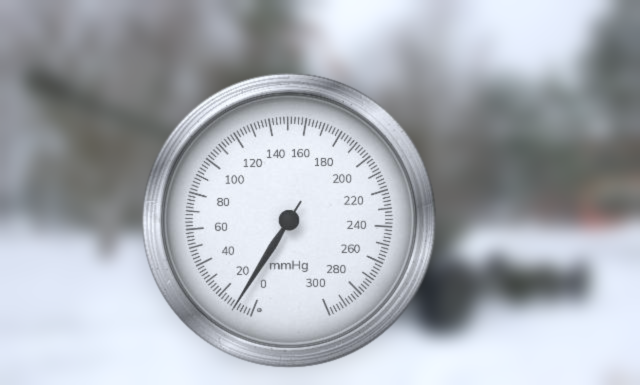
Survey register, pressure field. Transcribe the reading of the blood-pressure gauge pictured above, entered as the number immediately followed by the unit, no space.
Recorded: 10mmHg
